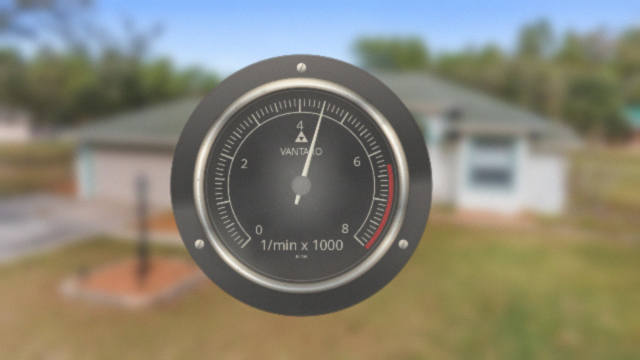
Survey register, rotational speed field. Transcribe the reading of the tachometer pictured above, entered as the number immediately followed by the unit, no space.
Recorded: 4500rpm
